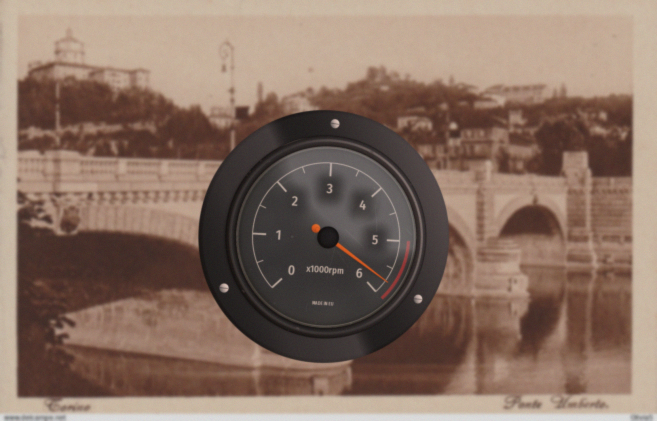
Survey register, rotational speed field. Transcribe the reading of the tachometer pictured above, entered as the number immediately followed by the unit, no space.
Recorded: 5750rpm
